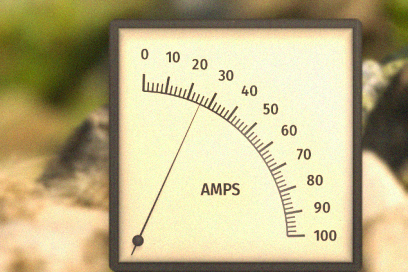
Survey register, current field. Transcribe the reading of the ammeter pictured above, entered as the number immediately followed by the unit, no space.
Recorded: 26A
